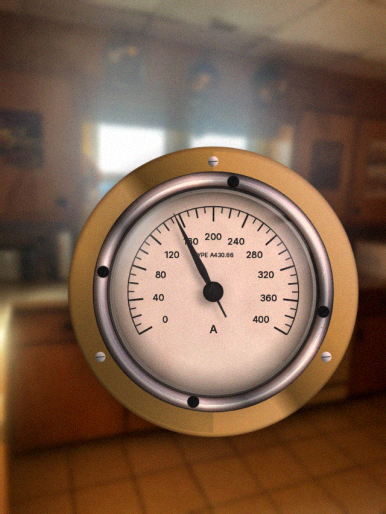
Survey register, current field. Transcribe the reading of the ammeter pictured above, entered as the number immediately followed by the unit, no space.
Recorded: 155A
